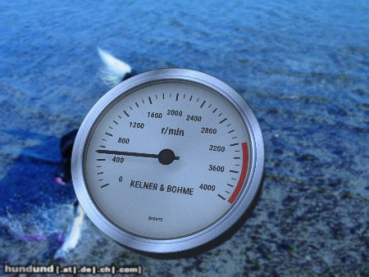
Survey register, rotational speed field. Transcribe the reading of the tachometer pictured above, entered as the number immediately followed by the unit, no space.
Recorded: 500rpm
